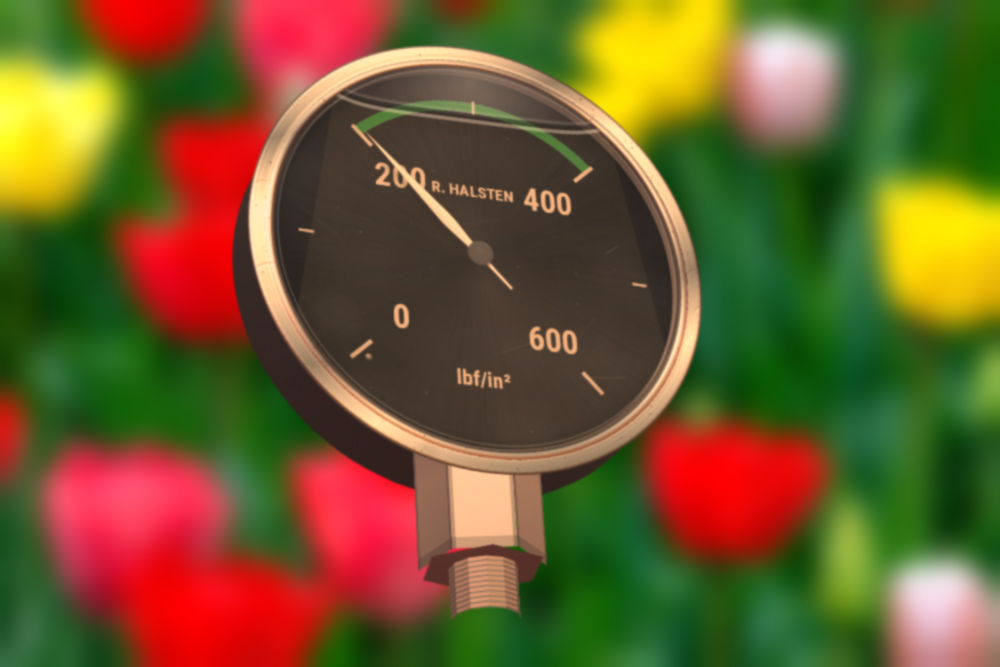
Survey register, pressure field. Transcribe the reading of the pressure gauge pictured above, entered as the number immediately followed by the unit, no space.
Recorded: 200psi
